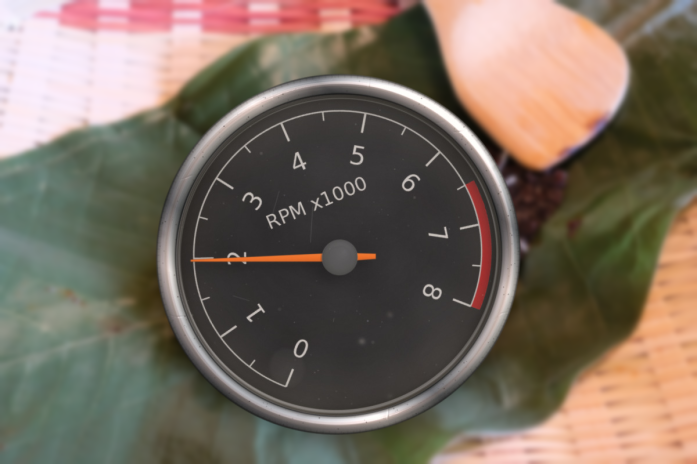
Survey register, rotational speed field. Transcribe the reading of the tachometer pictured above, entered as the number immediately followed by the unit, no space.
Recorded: 2000rpm
